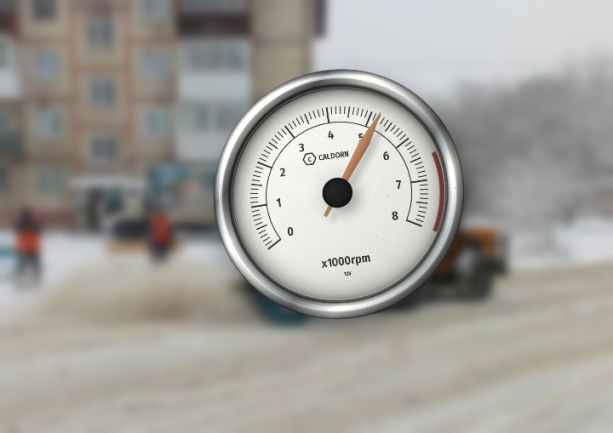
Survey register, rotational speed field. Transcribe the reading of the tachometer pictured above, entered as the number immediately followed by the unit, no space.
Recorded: 5200rpm
